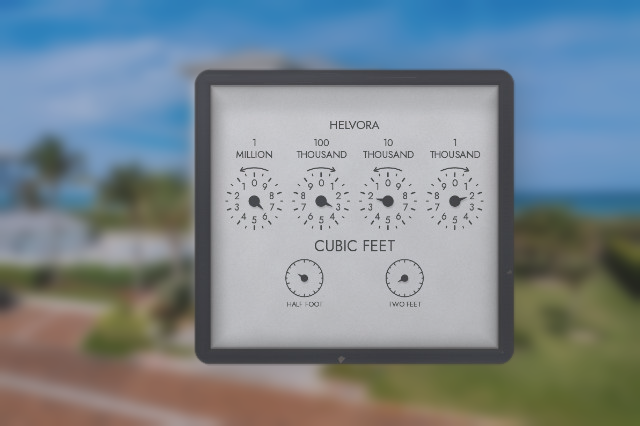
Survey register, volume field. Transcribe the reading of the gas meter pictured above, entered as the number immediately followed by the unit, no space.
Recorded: 632200ft³
